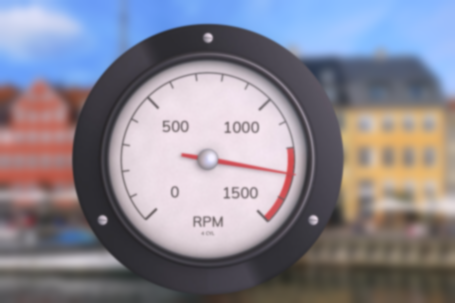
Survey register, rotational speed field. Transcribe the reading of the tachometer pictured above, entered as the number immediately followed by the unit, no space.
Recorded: 1300rpm
